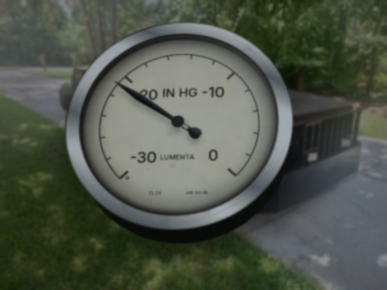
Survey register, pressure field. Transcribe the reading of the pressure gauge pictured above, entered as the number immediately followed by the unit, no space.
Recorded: -21inHg
